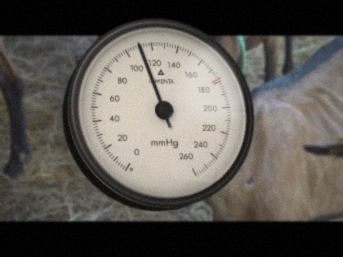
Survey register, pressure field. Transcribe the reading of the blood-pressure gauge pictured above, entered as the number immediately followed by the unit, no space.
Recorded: 110mmHg
